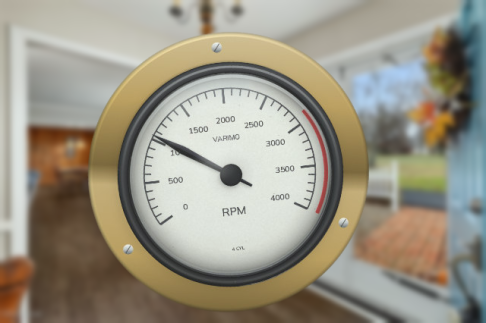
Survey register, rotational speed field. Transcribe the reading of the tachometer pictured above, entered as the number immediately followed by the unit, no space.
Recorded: 1050rpm
